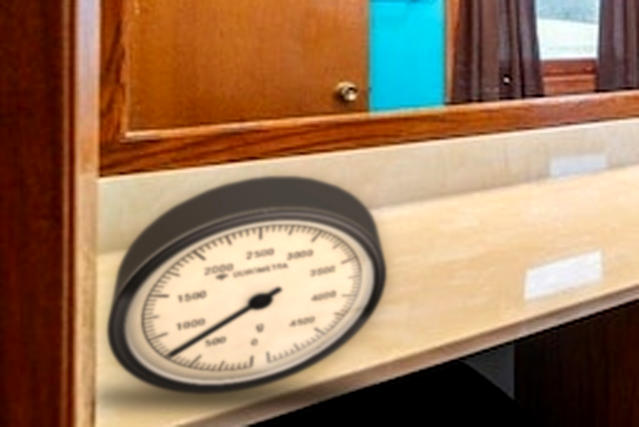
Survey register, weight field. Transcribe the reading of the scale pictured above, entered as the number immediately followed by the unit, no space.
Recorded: 750g
